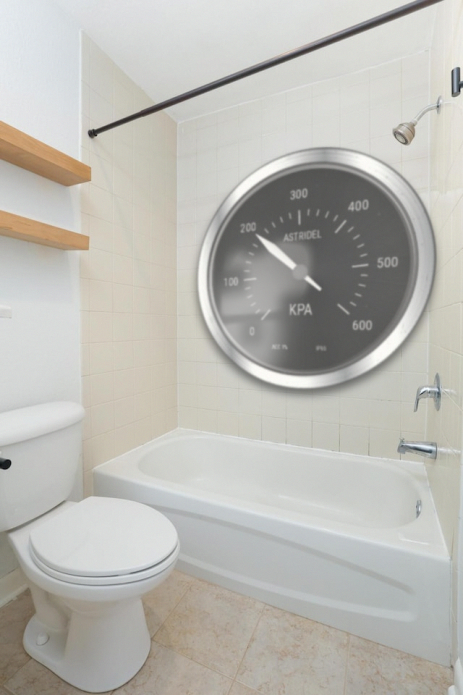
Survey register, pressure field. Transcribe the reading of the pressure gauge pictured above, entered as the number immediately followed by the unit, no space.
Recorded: 200kPa
